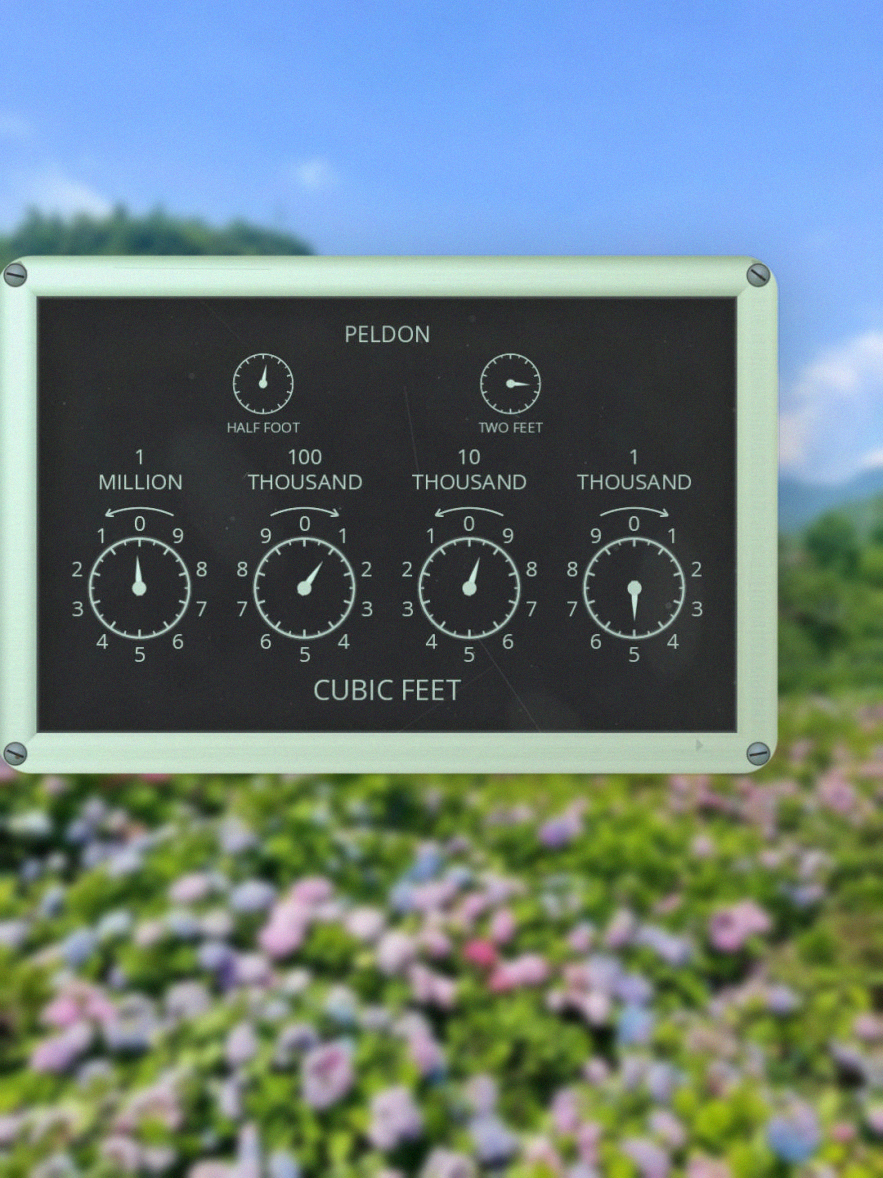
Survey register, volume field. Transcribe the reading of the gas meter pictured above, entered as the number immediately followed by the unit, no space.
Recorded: 9500ft³
